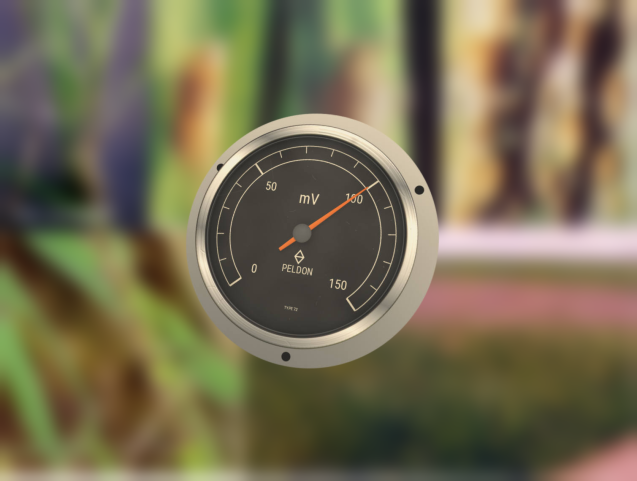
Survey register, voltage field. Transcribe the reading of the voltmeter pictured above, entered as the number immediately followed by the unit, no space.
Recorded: 100mV
